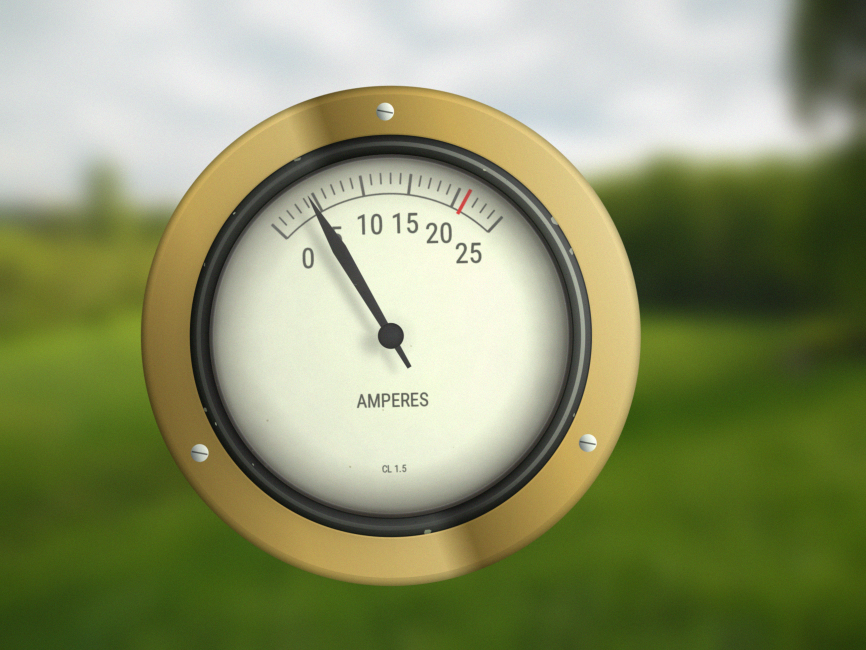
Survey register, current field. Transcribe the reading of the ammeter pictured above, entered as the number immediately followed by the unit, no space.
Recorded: 4.5A
